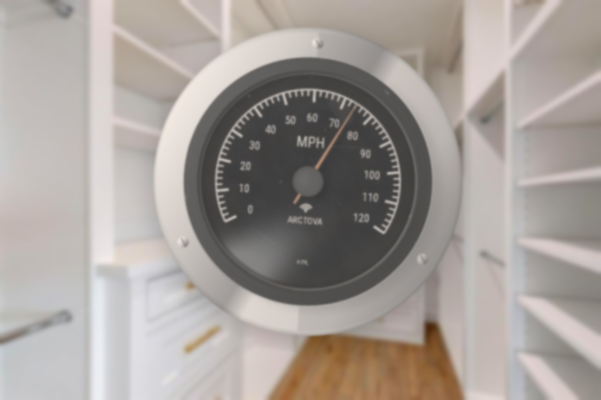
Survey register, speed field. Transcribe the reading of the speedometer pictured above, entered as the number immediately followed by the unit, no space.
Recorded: 74mph
